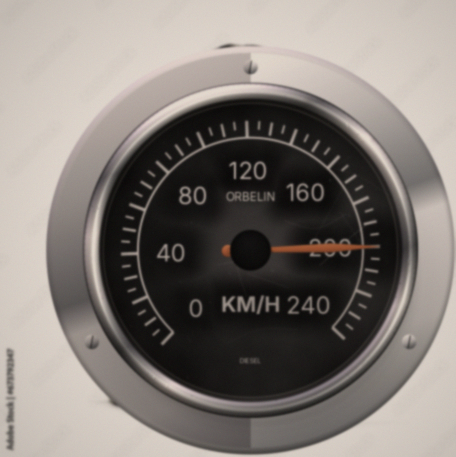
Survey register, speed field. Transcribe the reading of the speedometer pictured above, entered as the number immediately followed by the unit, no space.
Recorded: 200km/h
